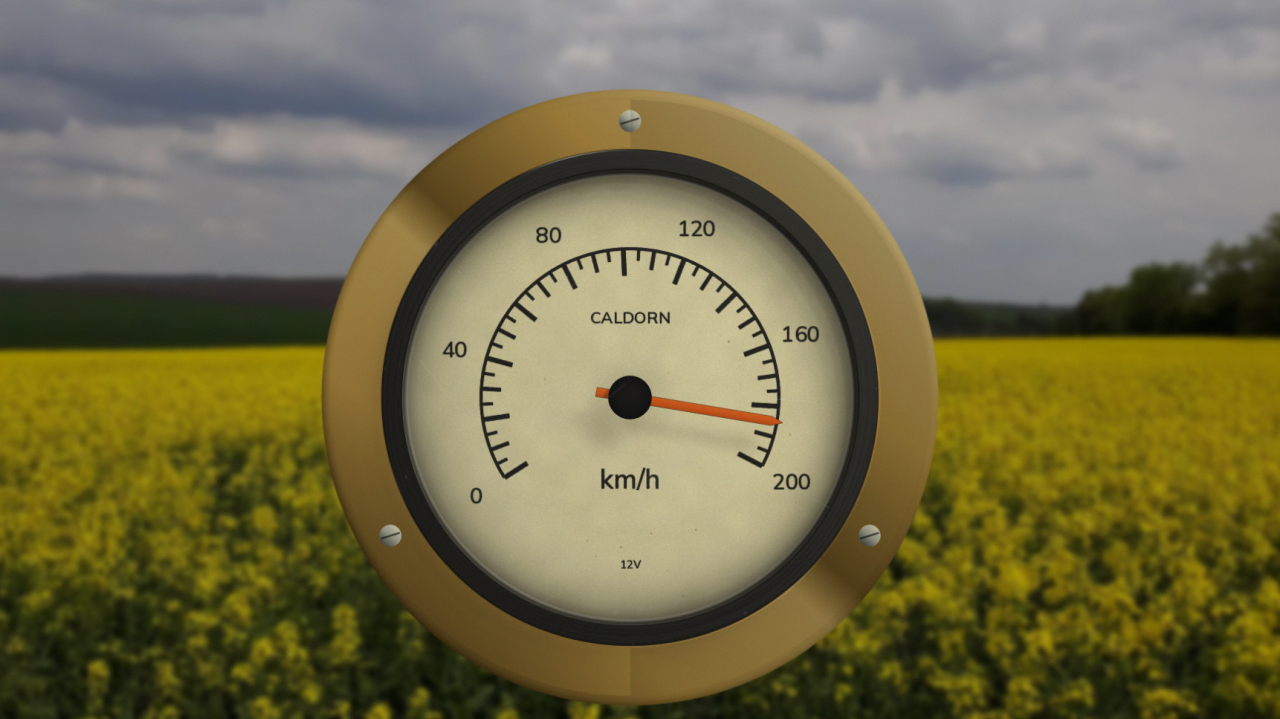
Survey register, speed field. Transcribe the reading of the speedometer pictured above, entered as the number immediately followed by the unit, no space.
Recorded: 185km/h
